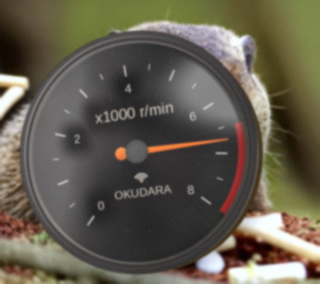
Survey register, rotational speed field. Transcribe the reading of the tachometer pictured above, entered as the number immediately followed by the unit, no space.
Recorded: 6750rpm
